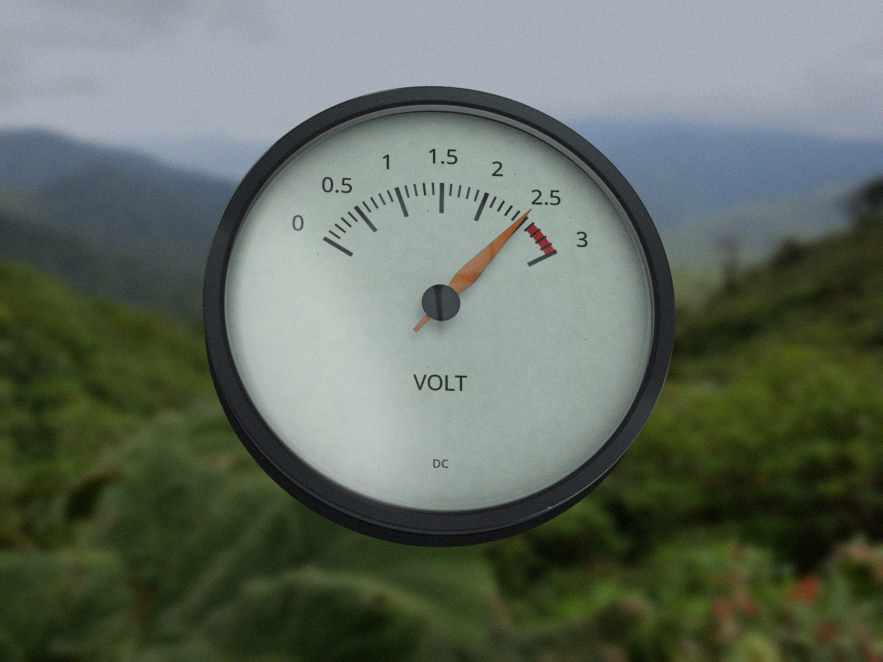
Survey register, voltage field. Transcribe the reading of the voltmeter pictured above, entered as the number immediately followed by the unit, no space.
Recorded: 2.5V
